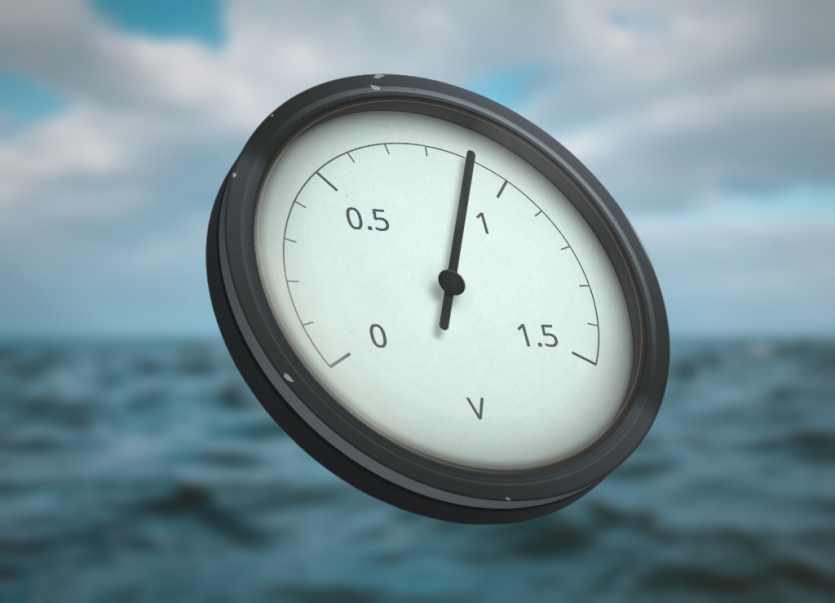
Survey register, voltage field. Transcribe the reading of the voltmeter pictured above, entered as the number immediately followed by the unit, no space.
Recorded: 0.9V
